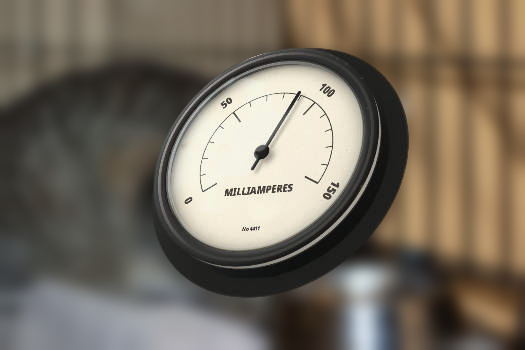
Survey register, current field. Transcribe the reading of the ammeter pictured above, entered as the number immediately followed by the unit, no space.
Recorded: 90mA
